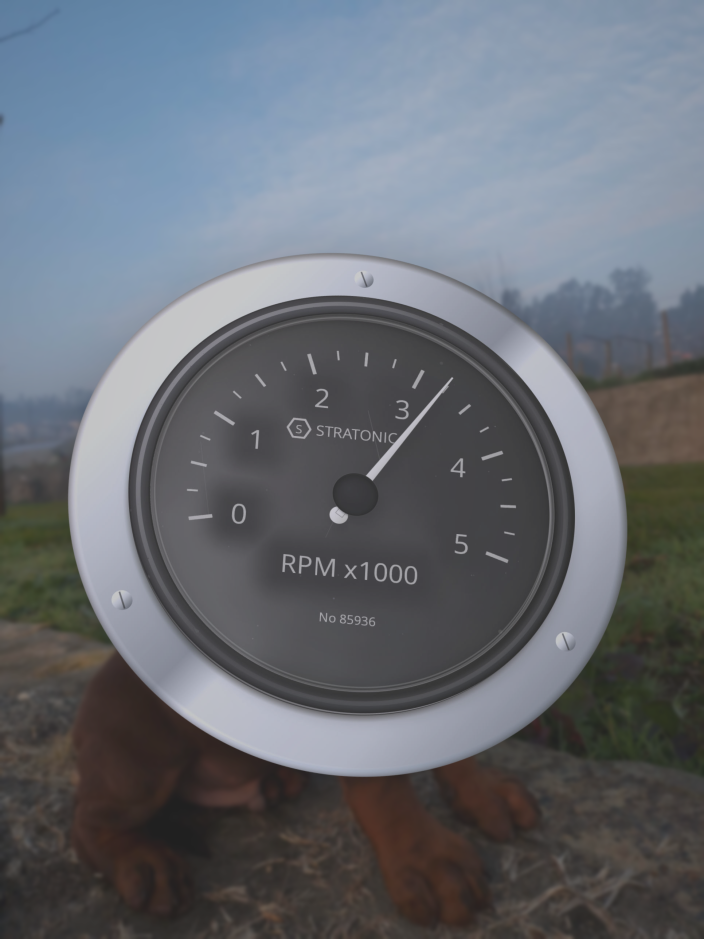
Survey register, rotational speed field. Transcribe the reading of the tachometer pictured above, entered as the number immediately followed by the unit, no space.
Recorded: 3250rpm
